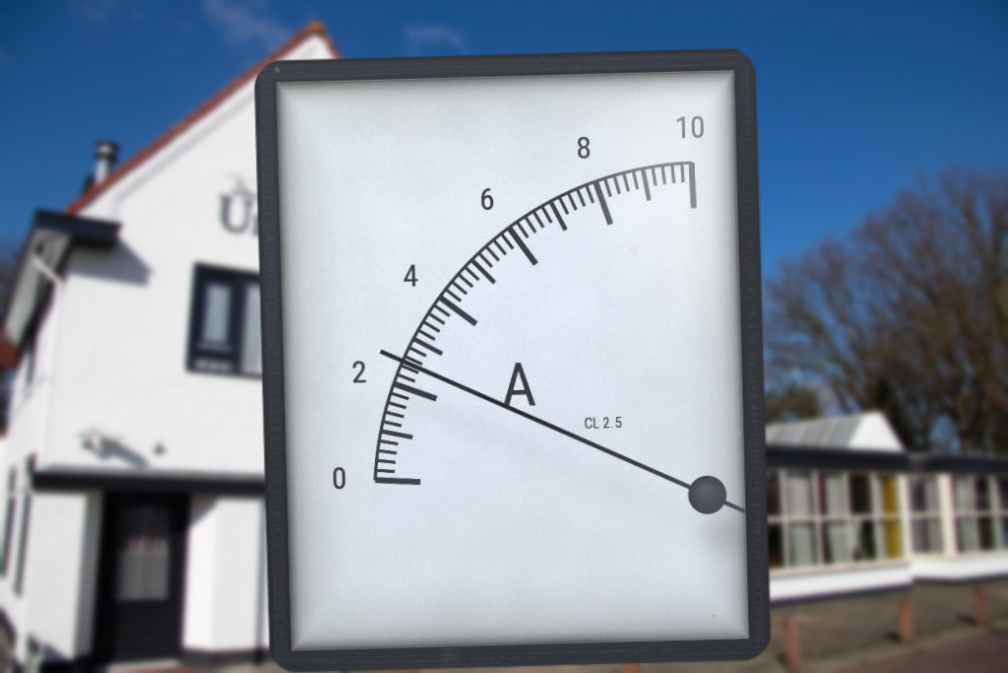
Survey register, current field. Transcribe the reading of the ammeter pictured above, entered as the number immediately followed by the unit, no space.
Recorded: 2.5A
